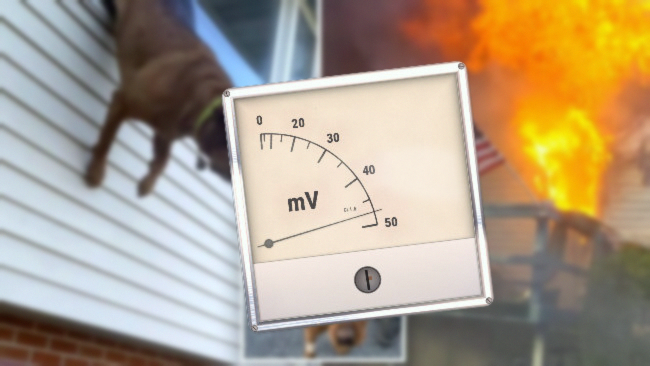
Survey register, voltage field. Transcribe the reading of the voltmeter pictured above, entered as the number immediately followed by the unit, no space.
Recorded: 47.5mV
